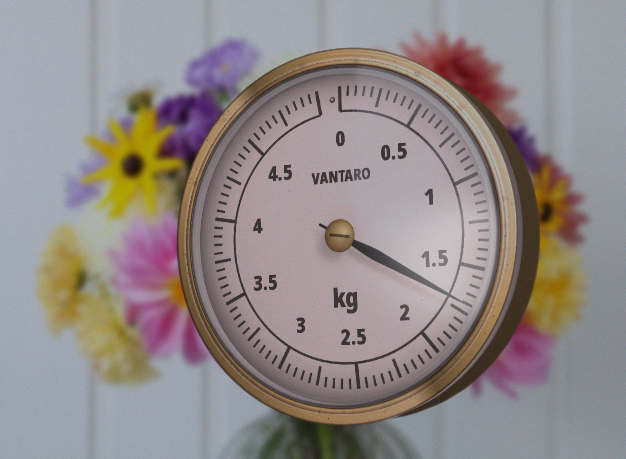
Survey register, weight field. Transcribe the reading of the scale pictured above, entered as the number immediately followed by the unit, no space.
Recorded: 1.7kg
